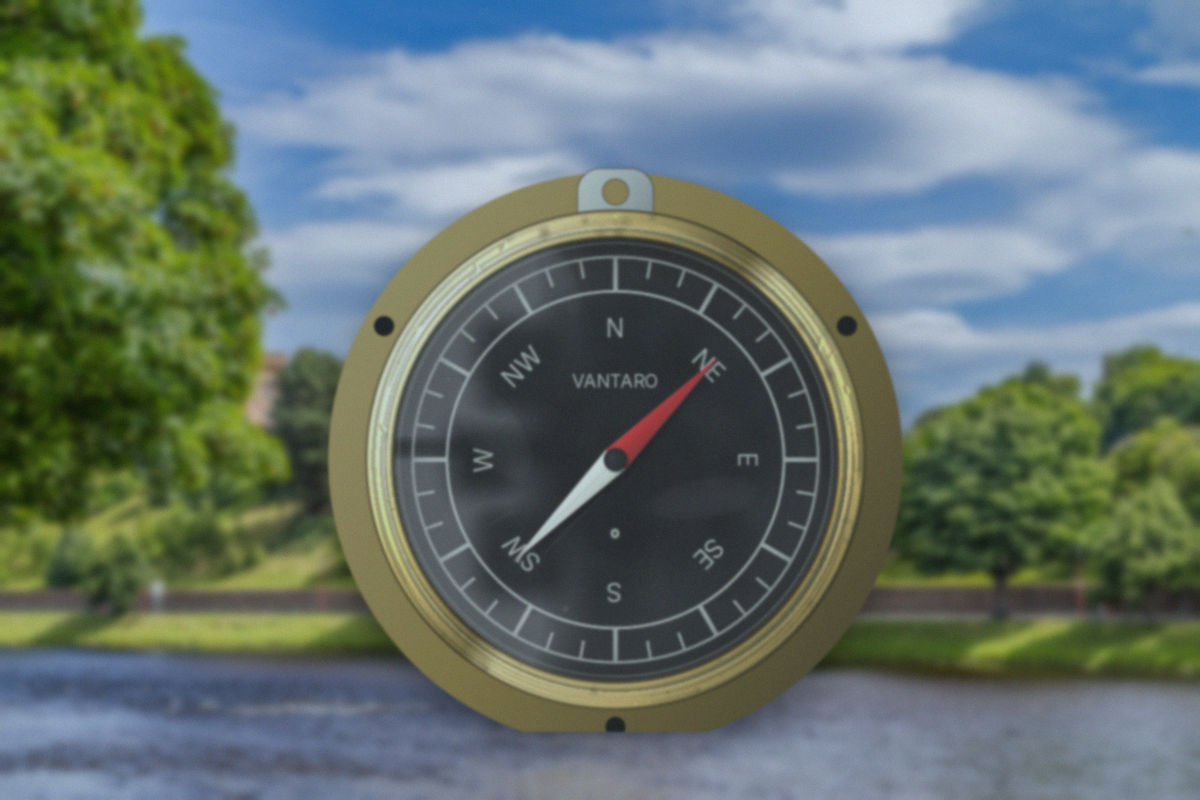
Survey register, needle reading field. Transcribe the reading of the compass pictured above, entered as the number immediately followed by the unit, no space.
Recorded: 45°
